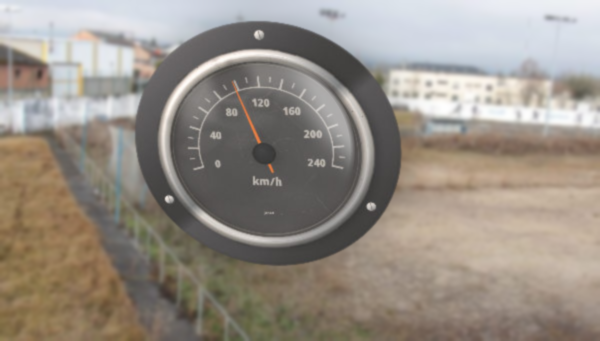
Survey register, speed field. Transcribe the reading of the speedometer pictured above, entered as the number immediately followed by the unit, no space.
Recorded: 100km/h
